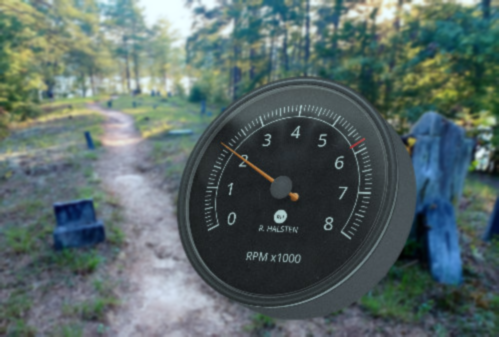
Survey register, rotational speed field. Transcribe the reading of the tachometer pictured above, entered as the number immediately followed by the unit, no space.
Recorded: 2000rpm
